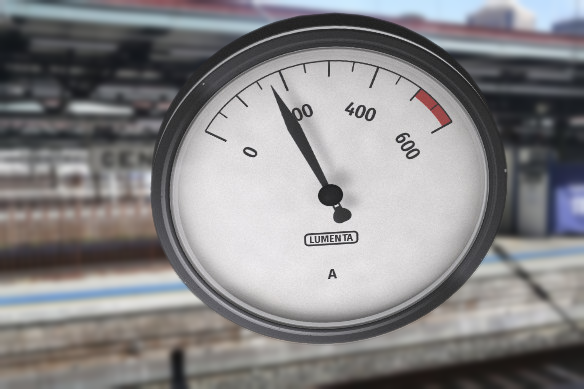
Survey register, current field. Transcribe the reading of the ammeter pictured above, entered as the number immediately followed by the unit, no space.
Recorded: 175A
